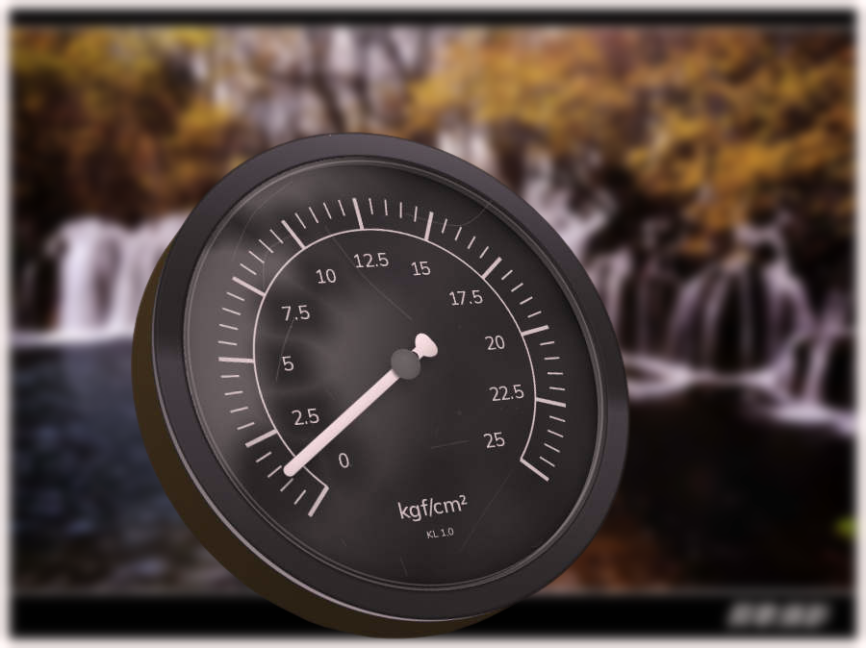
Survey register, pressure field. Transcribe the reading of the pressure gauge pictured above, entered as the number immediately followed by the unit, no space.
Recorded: 1.25kg/cm²
